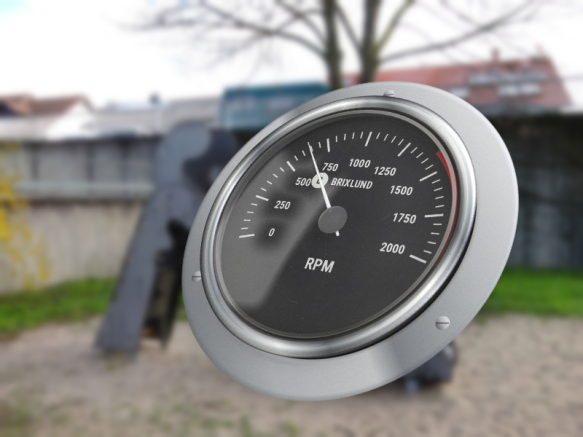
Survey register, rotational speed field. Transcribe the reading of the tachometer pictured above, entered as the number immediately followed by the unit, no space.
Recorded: 650rpm
